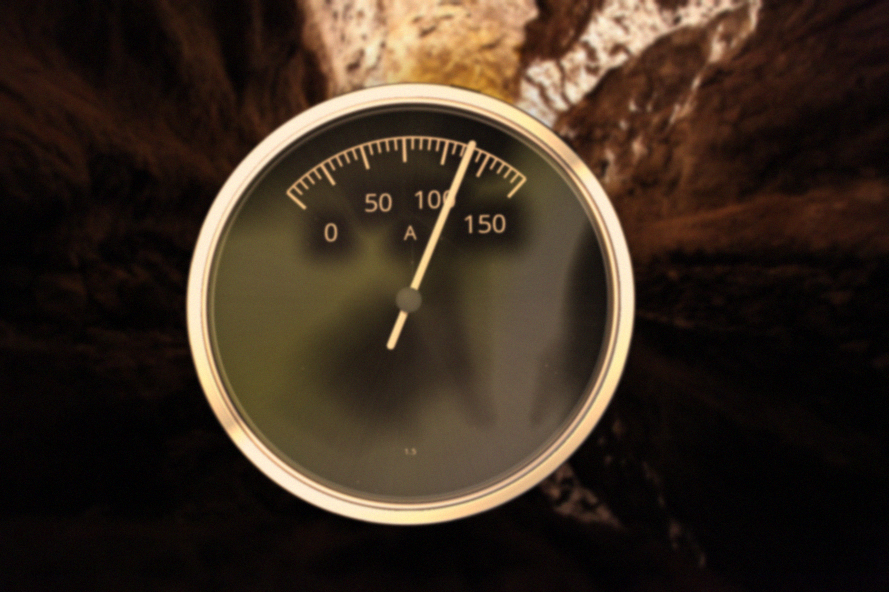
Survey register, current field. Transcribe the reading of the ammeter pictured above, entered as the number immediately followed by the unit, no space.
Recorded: 115A
